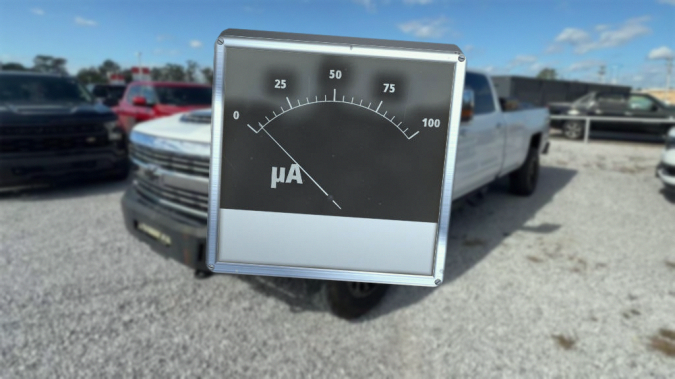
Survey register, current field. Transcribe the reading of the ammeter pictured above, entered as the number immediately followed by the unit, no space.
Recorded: 5µA
